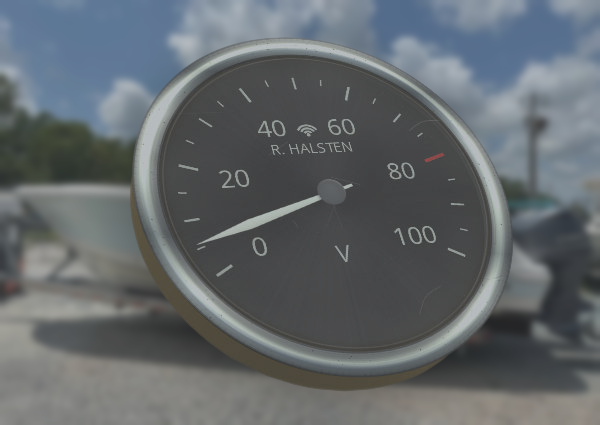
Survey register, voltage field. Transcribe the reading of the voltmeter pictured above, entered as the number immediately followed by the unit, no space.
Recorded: 5V
